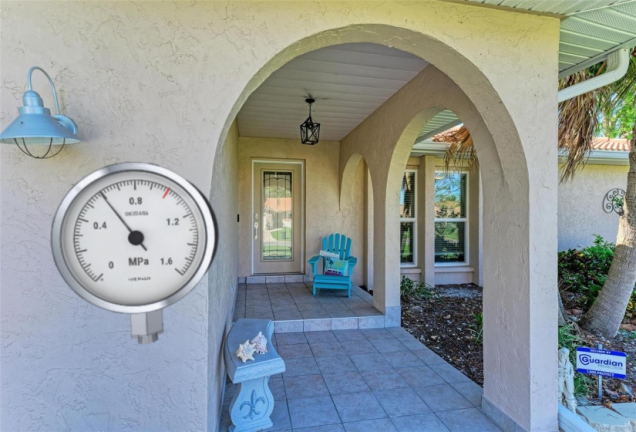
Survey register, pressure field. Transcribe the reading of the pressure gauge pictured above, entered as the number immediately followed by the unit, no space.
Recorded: 0.6MPa
